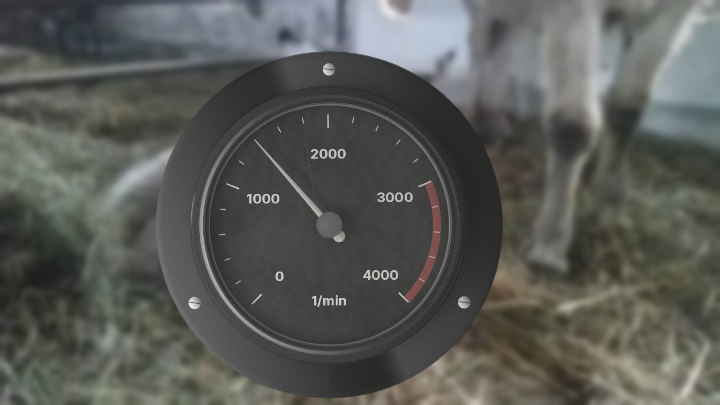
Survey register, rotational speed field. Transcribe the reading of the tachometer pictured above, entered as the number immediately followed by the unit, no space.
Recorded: 1400rpm
